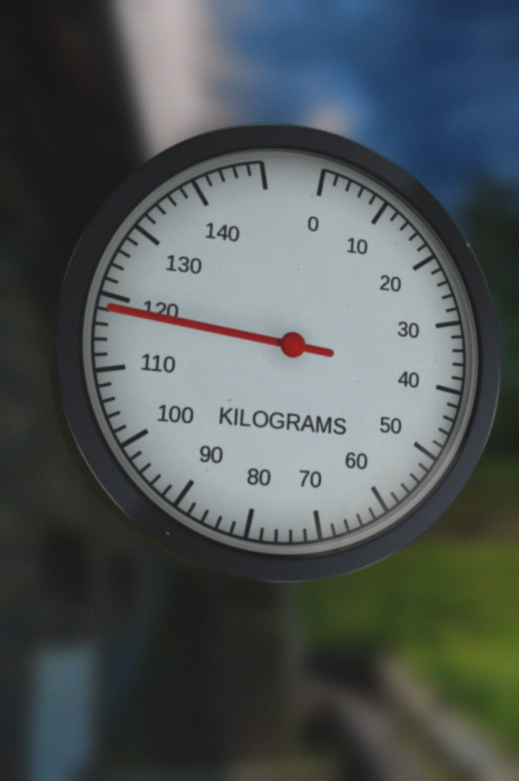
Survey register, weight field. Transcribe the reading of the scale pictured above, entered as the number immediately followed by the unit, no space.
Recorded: 118kg
